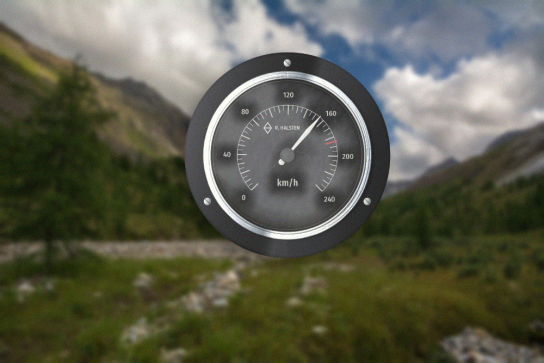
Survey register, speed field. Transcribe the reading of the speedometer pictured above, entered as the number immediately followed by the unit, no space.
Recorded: 155km/h
